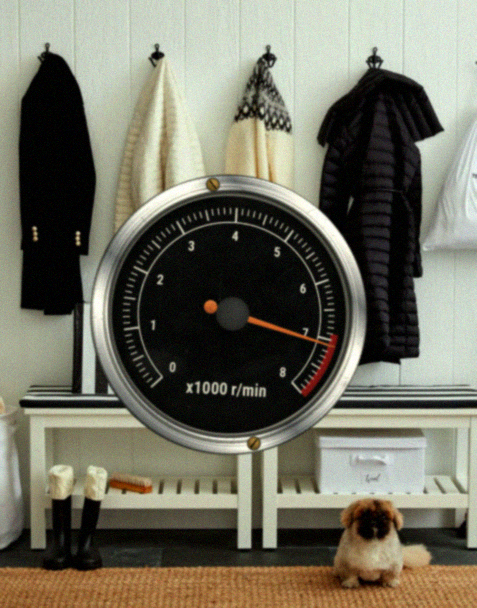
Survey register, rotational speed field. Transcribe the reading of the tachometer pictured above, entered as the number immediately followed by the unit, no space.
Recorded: 7100rpm
